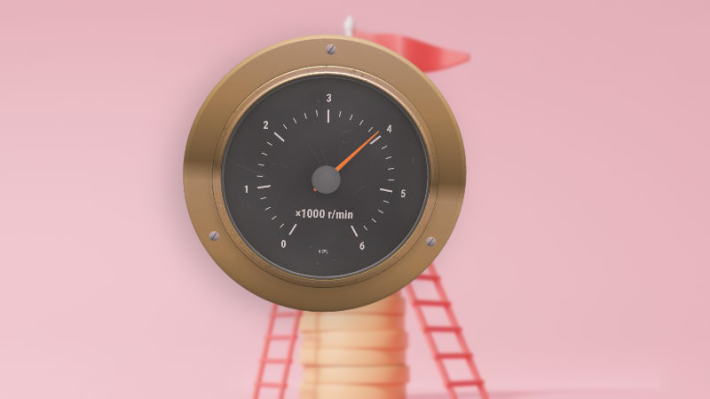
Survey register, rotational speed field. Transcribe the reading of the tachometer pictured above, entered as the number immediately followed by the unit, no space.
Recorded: 3900rpm
